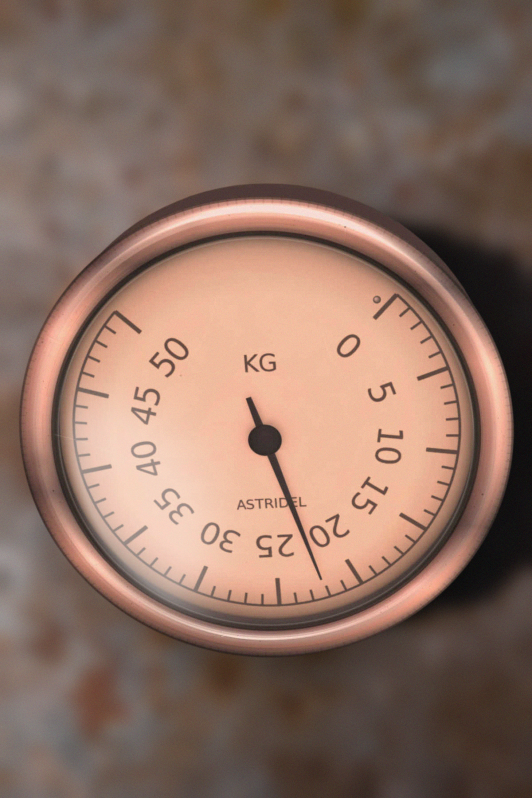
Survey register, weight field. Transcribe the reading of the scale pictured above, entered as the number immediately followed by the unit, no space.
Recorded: 22kg
